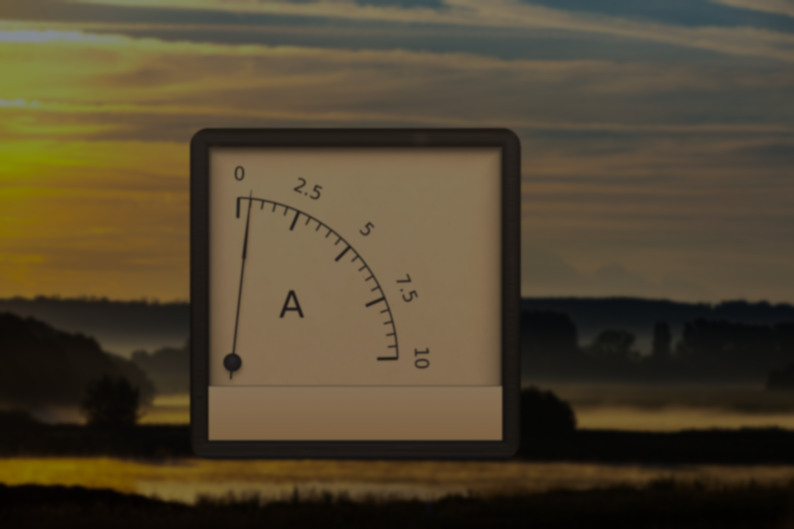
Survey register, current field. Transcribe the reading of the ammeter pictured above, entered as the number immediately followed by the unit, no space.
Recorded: 0.5A
